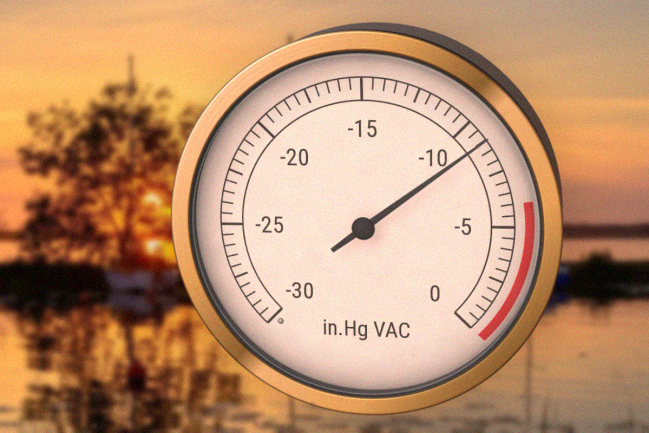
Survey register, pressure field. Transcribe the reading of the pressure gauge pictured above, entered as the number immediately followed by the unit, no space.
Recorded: -9inHg
